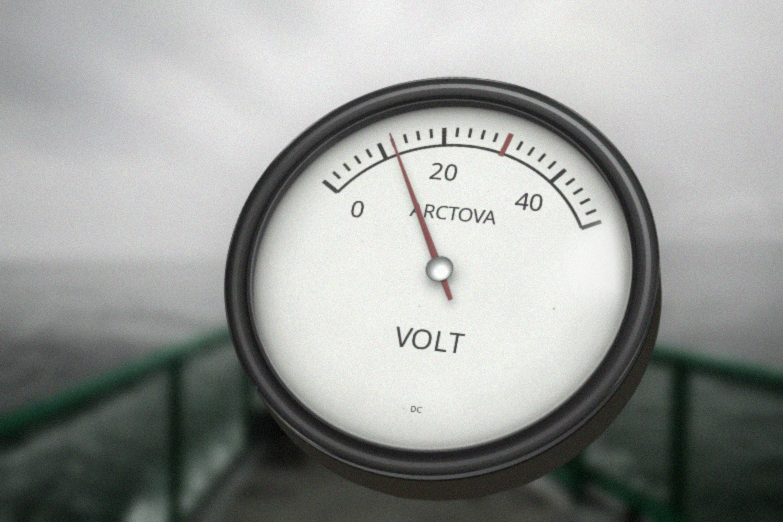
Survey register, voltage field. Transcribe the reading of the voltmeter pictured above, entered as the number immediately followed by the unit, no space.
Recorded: 12V
